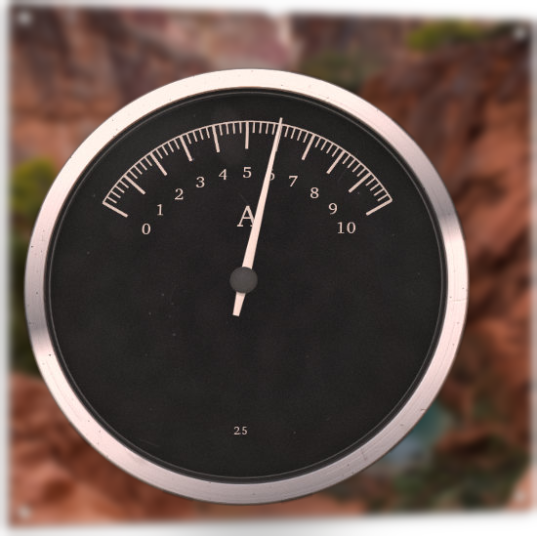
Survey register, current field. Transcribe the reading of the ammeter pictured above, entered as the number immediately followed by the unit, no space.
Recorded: 6A
